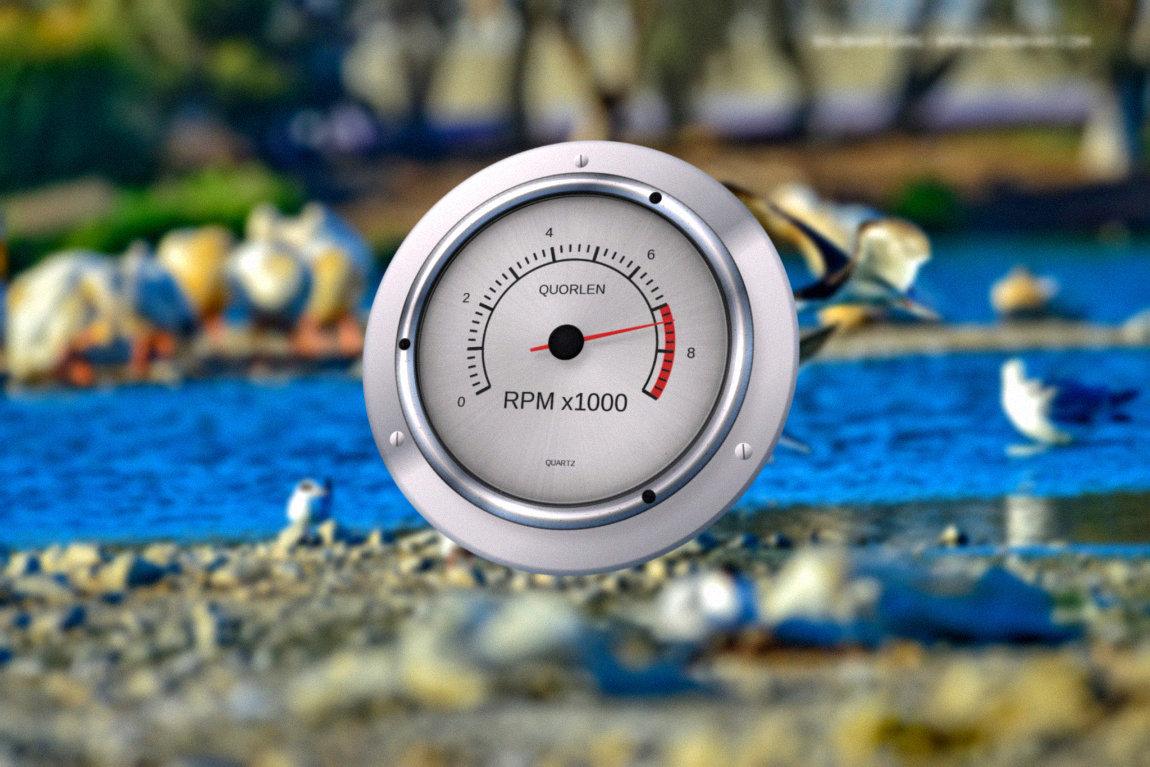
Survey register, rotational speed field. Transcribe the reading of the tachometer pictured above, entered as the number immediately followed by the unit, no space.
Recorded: 7400rpm
